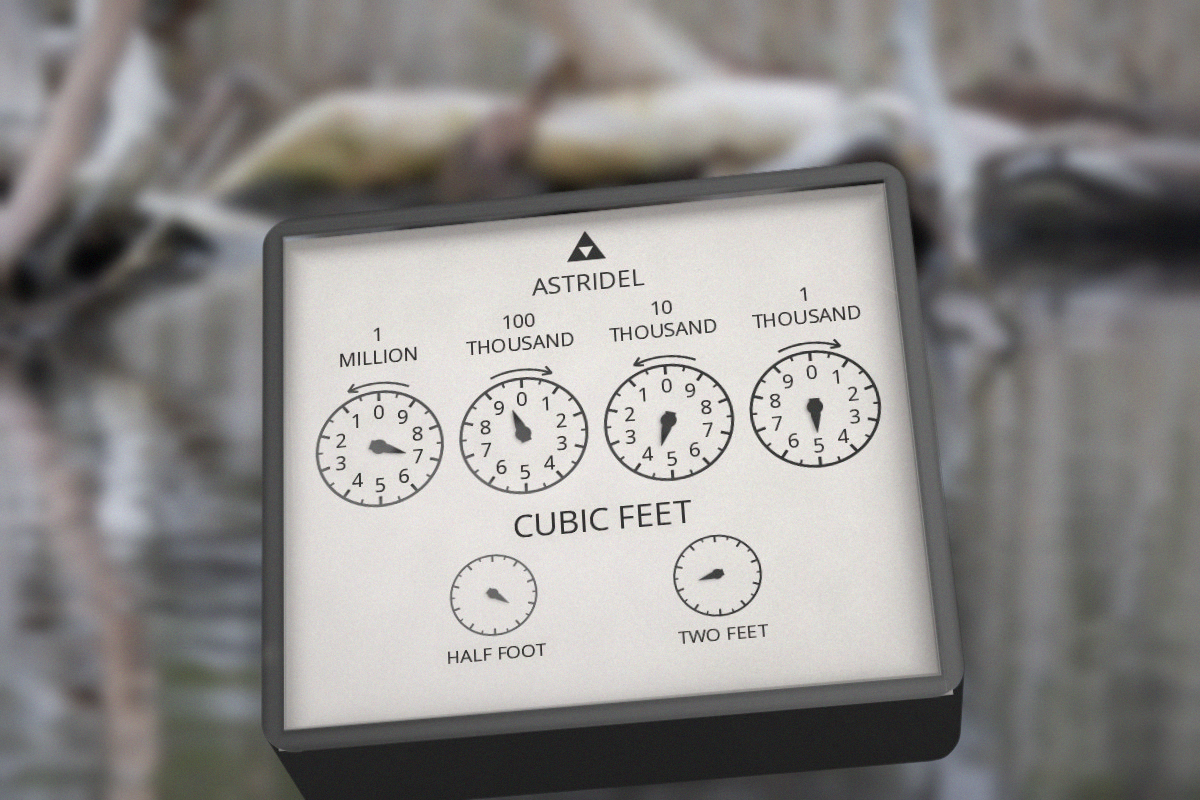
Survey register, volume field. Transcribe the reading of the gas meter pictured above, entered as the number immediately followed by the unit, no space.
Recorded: 694500ft³
